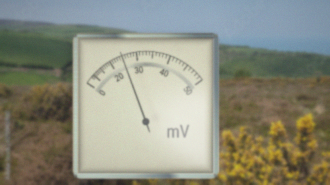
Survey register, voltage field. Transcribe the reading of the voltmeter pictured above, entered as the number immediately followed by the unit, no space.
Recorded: 25mV
